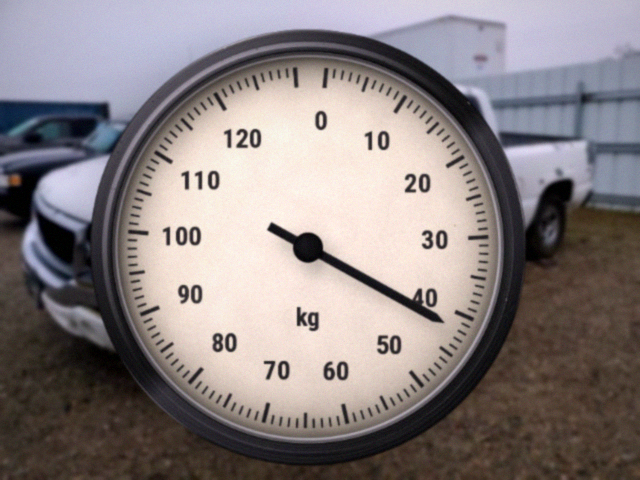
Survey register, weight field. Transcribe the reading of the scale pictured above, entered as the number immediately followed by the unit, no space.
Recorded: 42kg
